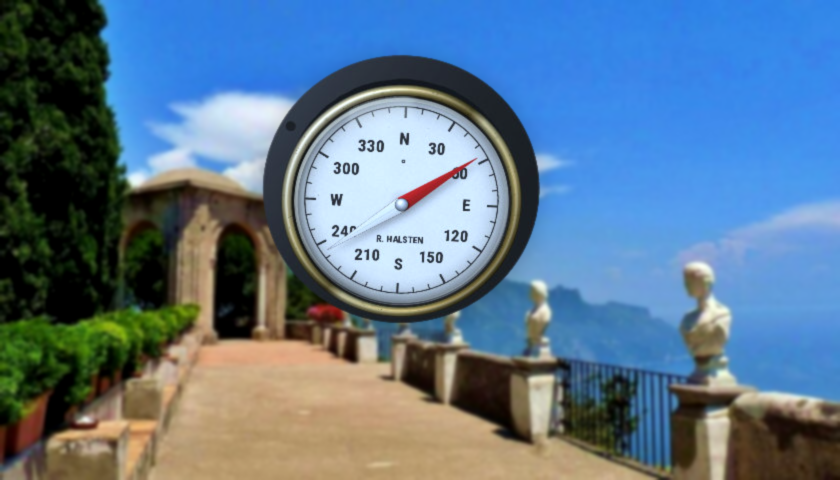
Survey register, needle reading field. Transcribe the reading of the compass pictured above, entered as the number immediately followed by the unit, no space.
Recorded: 55°
